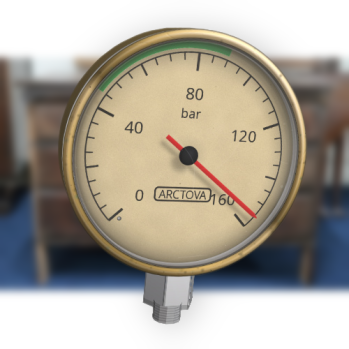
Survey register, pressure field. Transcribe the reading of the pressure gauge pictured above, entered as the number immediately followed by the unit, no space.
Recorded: 155bar
